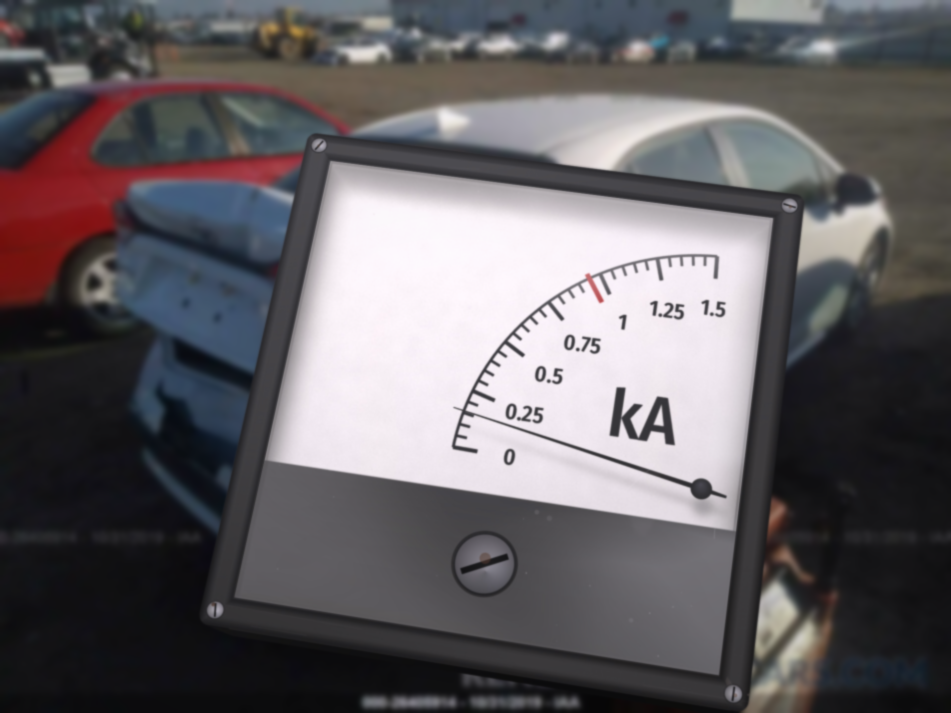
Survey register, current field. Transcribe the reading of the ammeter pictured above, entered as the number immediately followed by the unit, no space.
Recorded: 0.15kA
